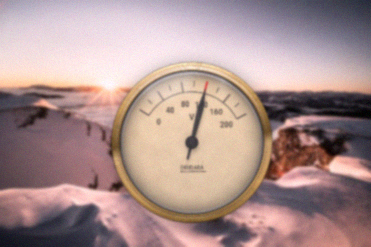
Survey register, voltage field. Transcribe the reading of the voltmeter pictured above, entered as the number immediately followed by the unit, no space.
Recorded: 120V
